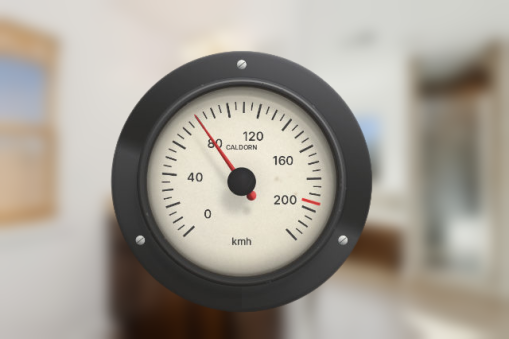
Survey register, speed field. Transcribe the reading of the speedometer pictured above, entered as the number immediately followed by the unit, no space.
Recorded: 80km/h
